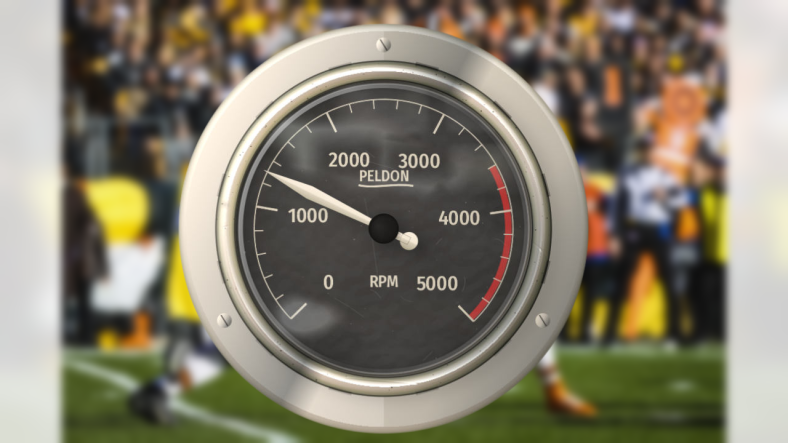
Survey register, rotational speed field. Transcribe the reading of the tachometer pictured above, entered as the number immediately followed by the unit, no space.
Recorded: 1300rpm
